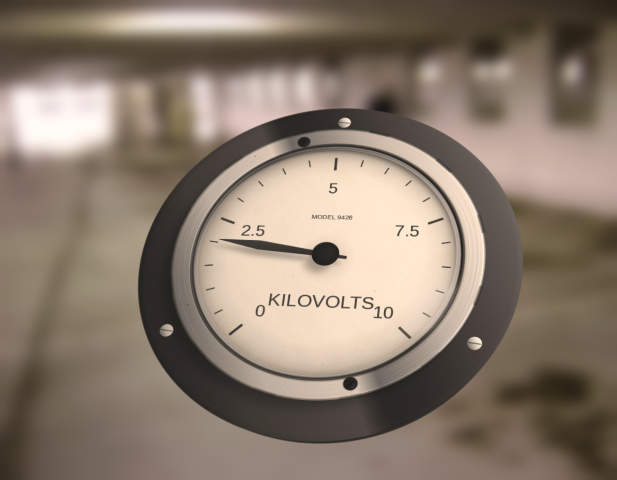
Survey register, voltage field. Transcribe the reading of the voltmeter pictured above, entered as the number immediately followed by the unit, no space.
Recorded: 2kV
